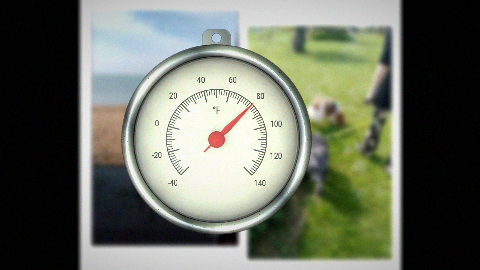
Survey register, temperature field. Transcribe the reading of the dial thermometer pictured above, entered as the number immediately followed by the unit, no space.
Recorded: 80°F
